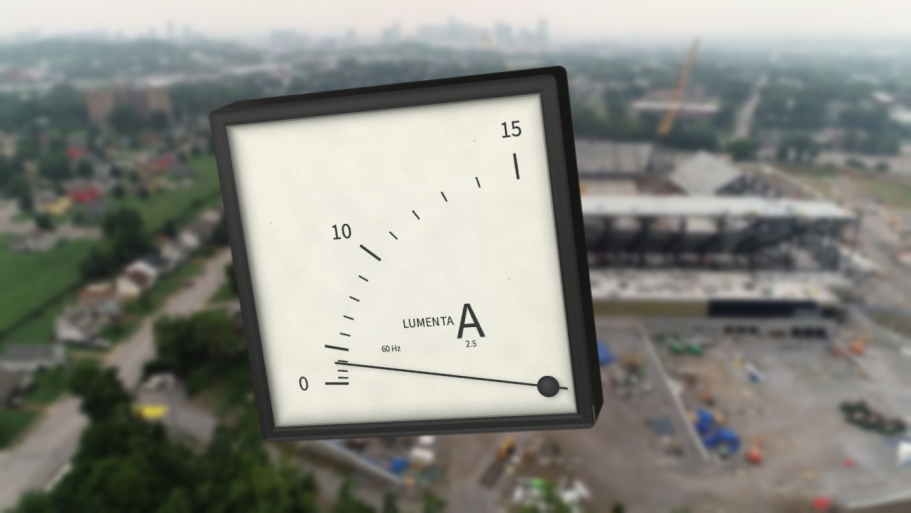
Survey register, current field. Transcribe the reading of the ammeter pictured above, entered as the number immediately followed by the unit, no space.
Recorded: 4A
